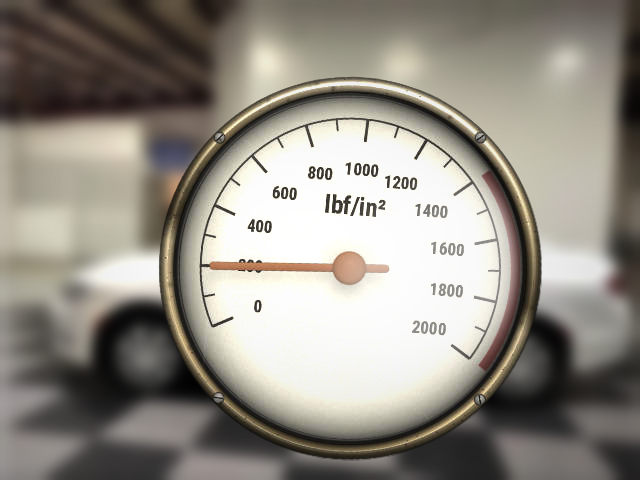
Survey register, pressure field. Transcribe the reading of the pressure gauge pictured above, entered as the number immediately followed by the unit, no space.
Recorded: 200psi
